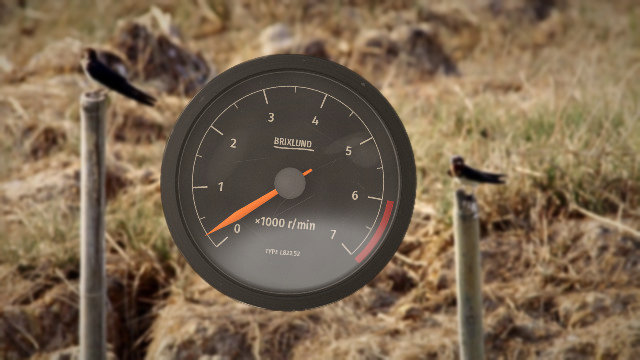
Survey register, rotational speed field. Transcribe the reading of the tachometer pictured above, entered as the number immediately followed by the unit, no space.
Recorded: 250rpm
